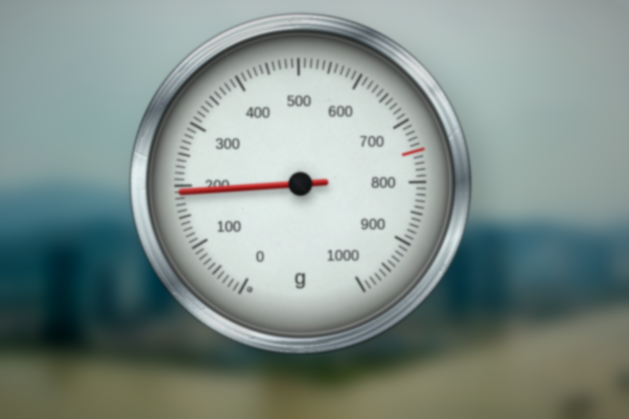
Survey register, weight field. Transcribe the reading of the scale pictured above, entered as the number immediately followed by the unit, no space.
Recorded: 190g
